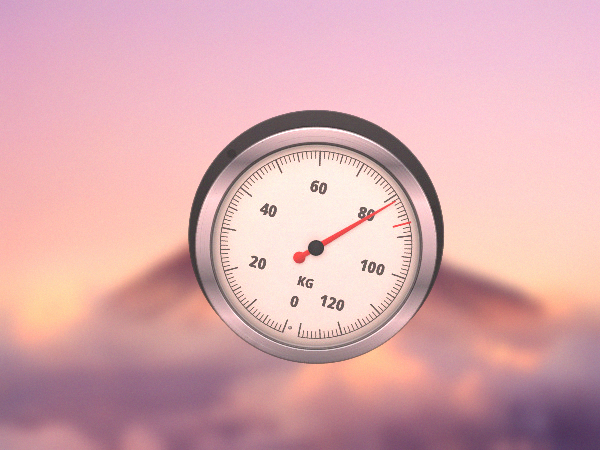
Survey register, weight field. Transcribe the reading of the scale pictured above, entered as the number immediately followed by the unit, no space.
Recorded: 81kg
